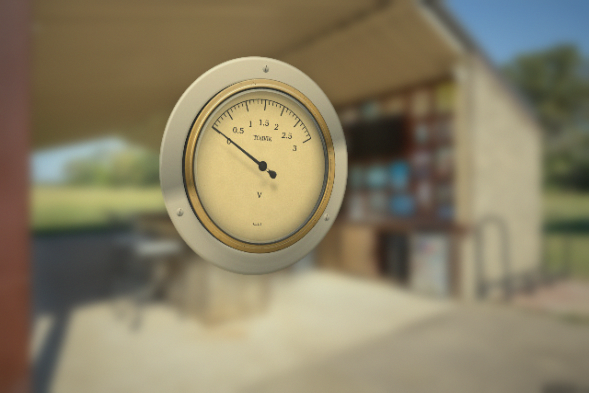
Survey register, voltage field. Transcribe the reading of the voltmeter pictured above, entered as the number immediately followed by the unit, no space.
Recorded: 0V
